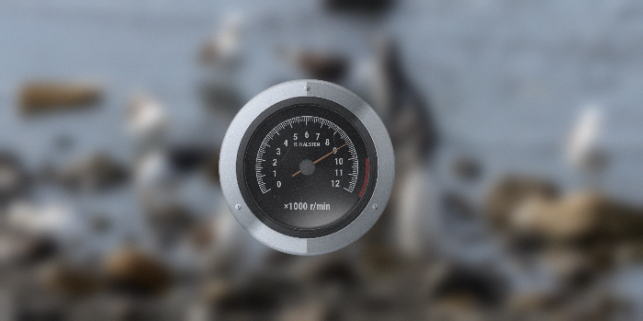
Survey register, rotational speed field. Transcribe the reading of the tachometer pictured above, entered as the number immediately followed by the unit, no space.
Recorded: 9000rpm
